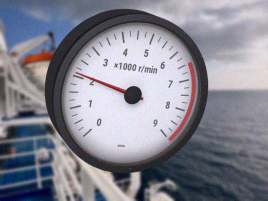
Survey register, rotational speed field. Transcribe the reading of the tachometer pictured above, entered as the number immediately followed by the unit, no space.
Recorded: 2125rpm
